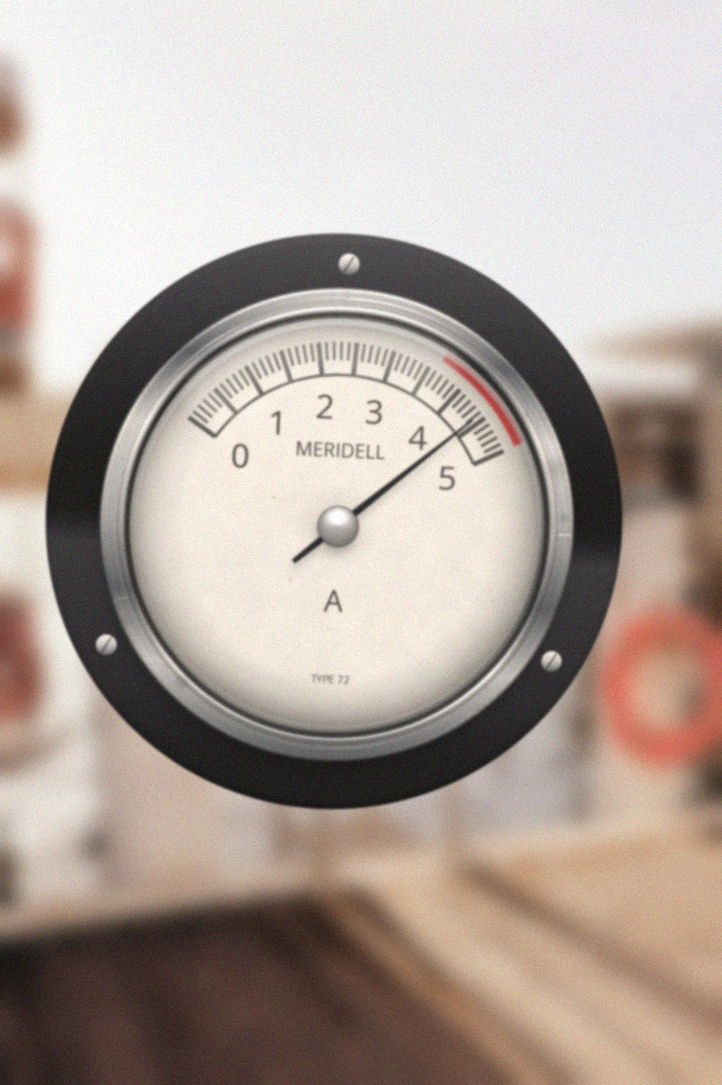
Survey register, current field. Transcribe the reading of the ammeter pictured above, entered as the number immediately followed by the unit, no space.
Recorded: 4.4A
